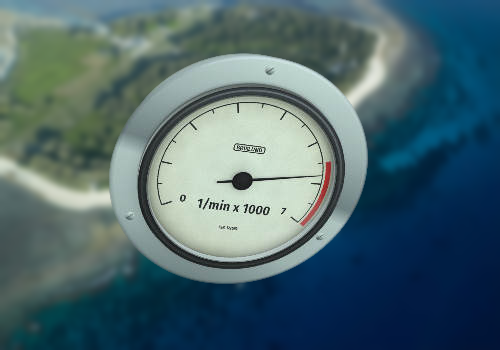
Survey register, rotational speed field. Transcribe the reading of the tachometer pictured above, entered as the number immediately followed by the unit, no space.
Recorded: 5750rpm
